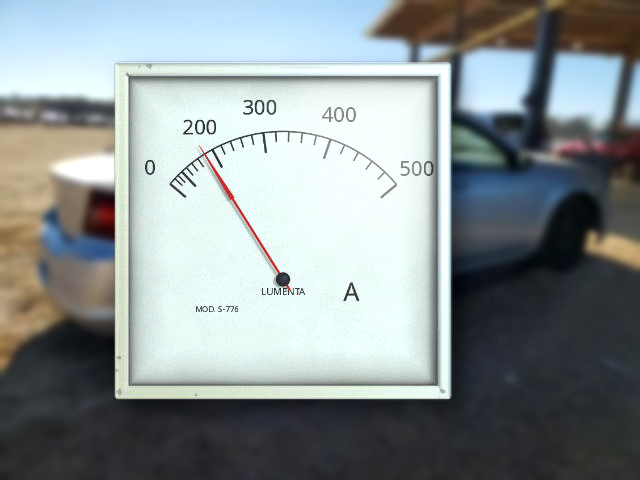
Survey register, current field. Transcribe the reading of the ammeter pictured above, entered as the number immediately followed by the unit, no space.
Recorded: 180A
